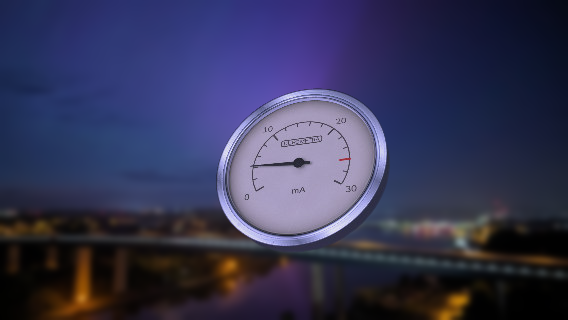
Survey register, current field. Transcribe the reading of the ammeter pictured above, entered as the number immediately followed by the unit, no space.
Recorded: 4mA
